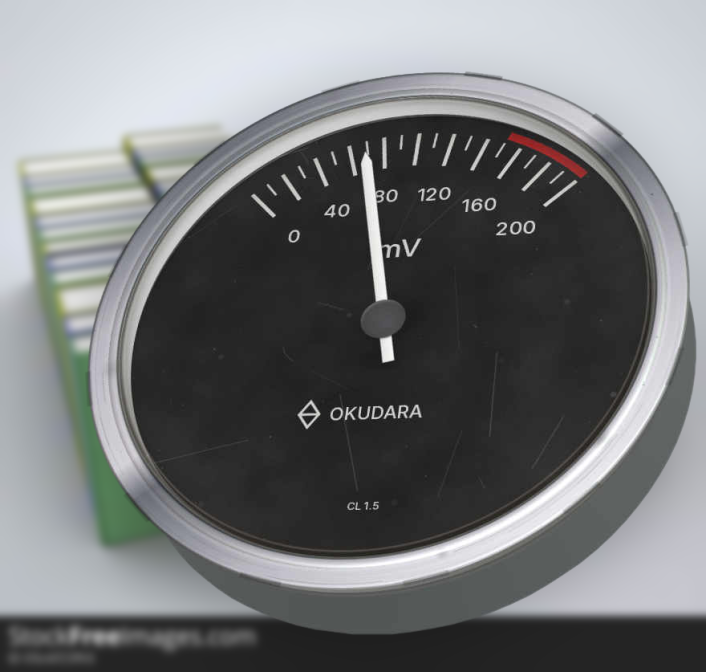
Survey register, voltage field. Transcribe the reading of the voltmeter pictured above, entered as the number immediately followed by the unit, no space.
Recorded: 70mV
